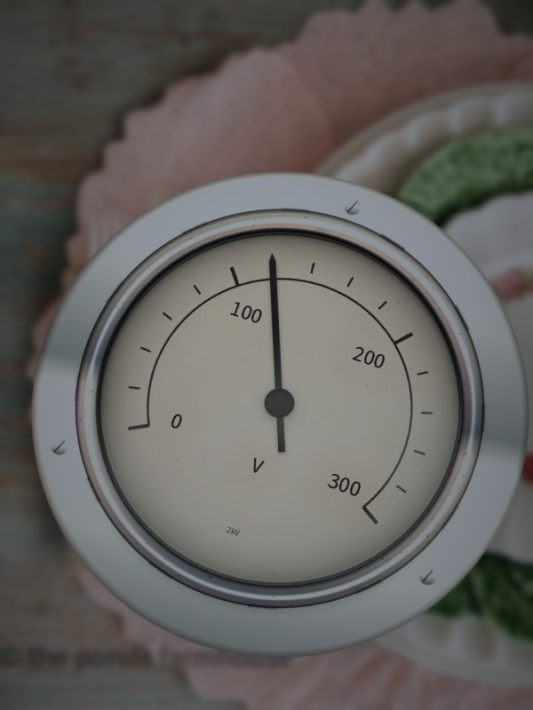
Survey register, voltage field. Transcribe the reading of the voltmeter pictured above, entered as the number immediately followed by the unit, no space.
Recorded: 120V
